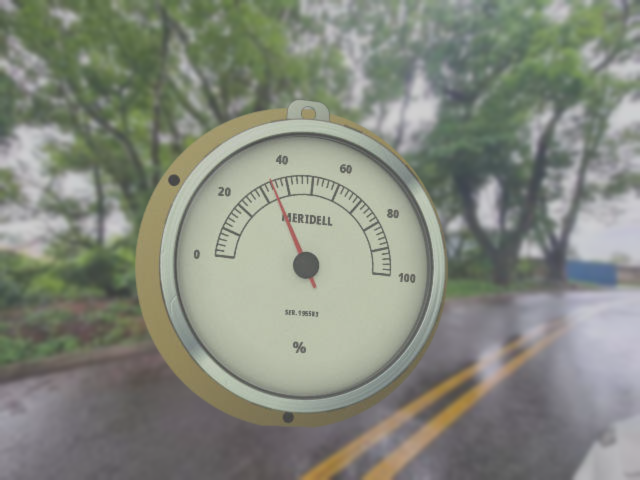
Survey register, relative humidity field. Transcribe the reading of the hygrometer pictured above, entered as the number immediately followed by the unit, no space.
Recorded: 34%
